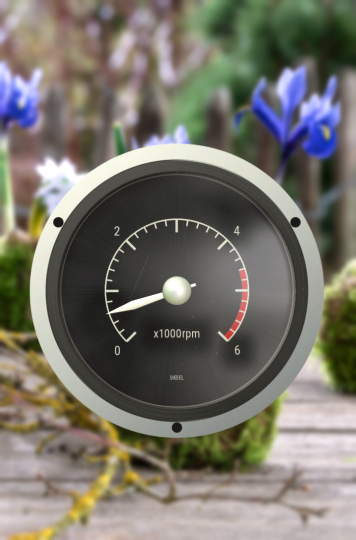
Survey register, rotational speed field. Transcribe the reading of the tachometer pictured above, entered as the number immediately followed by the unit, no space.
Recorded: 600rpm
